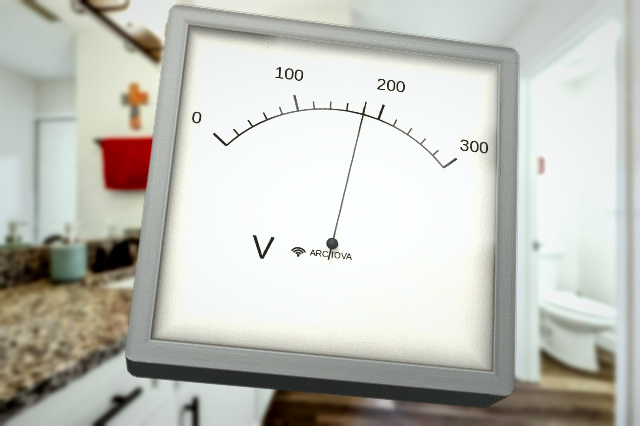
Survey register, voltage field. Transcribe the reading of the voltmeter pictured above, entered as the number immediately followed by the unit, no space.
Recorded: 180V
